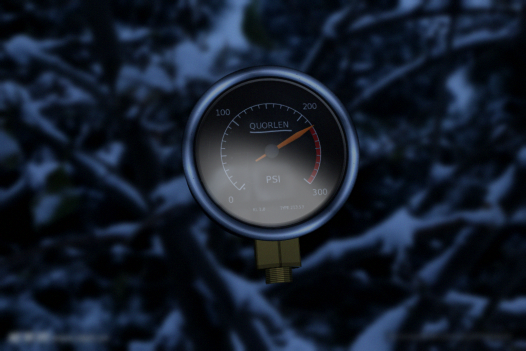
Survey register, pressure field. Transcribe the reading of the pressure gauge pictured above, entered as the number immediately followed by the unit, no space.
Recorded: 220psi
